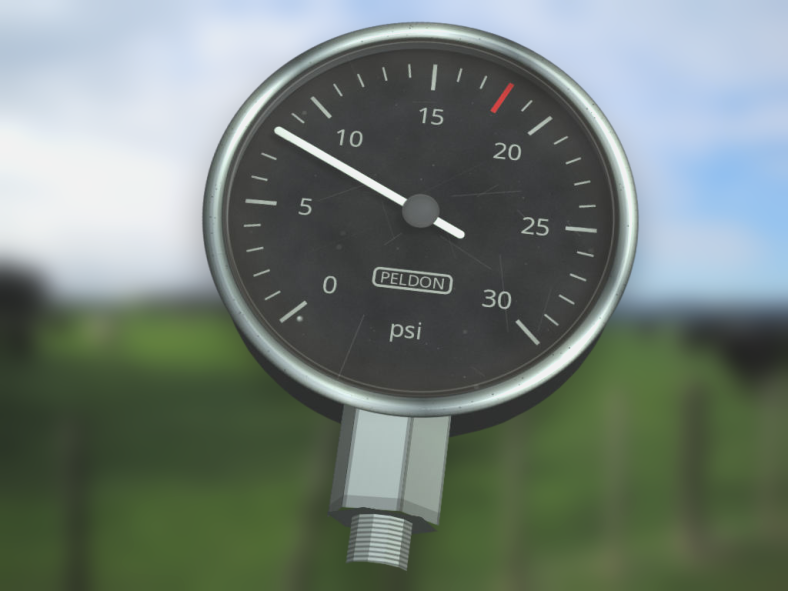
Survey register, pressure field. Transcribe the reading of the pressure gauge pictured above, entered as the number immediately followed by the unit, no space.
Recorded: 8psi
